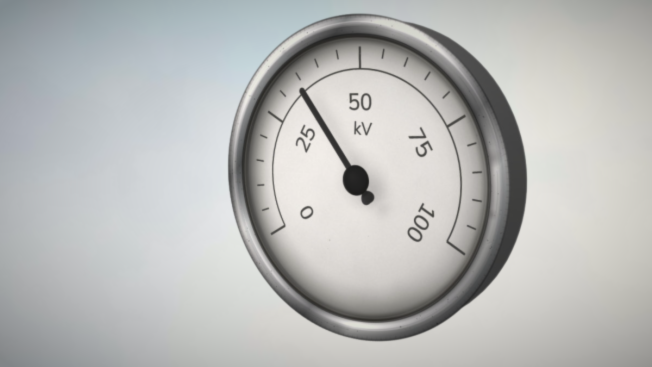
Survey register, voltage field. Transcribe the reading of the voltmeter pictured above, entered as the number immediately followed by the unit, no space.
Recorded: 35kV
